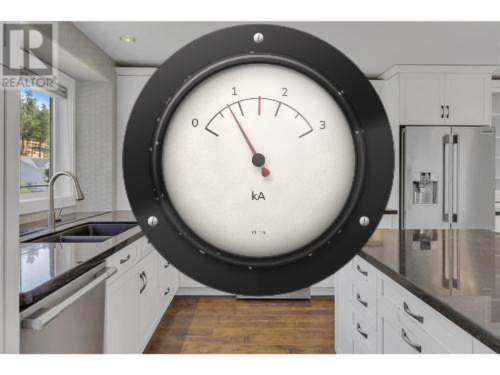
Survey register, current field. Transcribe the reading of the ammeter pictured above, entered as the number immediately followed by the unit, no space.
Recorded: 0.75kA
